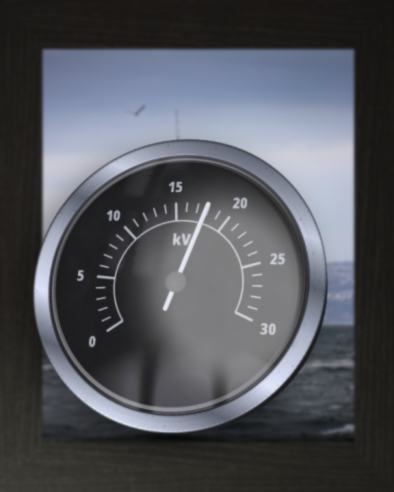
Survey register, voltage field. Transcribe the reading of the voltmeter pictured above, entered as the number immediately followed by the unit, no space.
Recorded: 18kV
